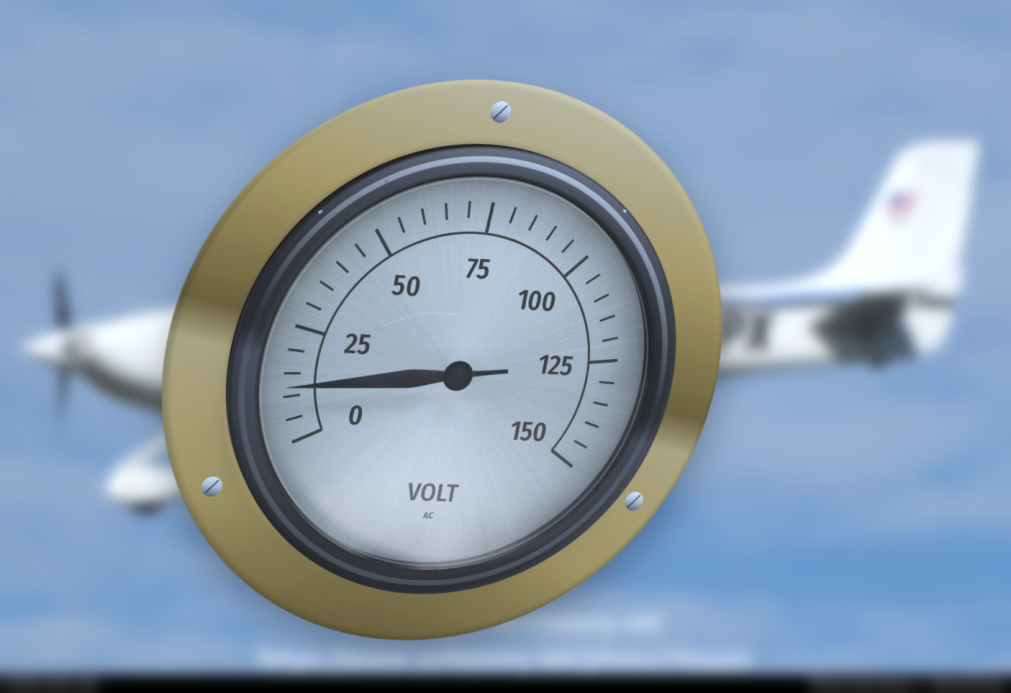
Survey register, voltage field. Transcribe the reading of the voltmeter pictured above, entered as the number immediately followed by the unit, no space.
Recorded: 12.5V
